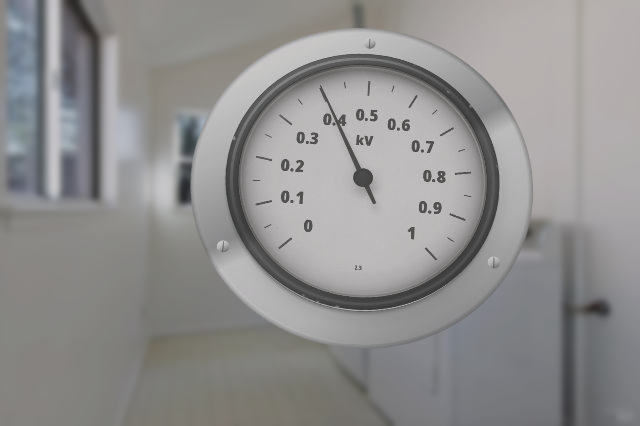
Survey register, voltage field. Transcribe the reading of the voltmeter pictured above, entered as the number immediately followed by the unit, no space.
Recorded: 0.4kV
